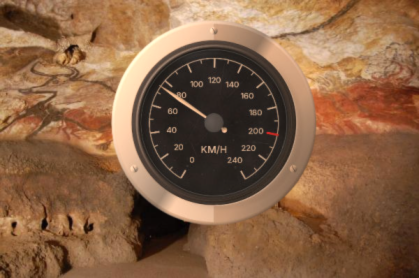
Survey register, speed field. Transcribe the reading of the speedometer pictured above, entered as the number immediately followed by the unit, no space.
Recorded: 75km/h
